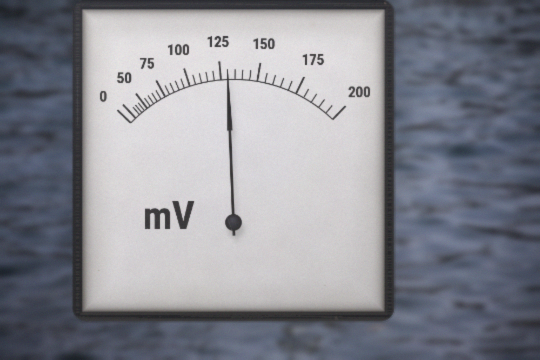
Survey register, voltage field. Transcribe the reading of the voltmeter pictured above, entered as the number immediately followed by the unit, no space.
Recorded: 130mV
